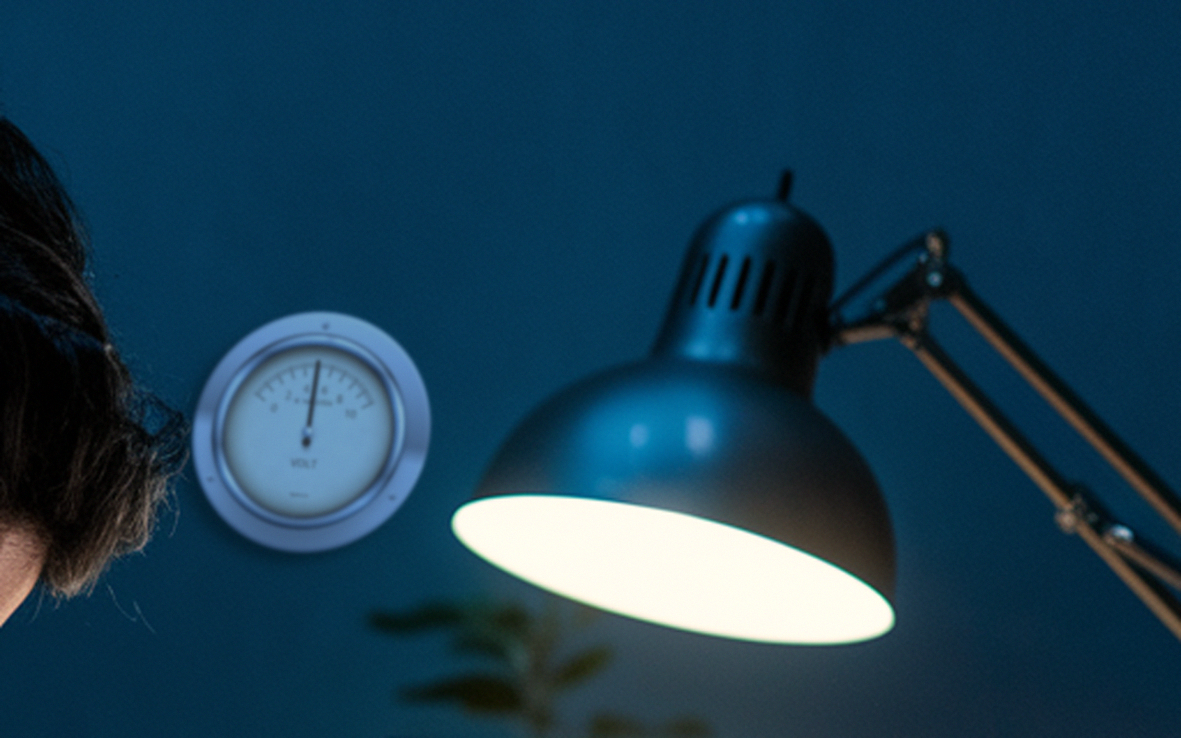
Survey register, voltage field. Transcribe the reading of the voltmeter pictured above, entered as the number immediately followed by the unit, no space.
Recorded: 5V
